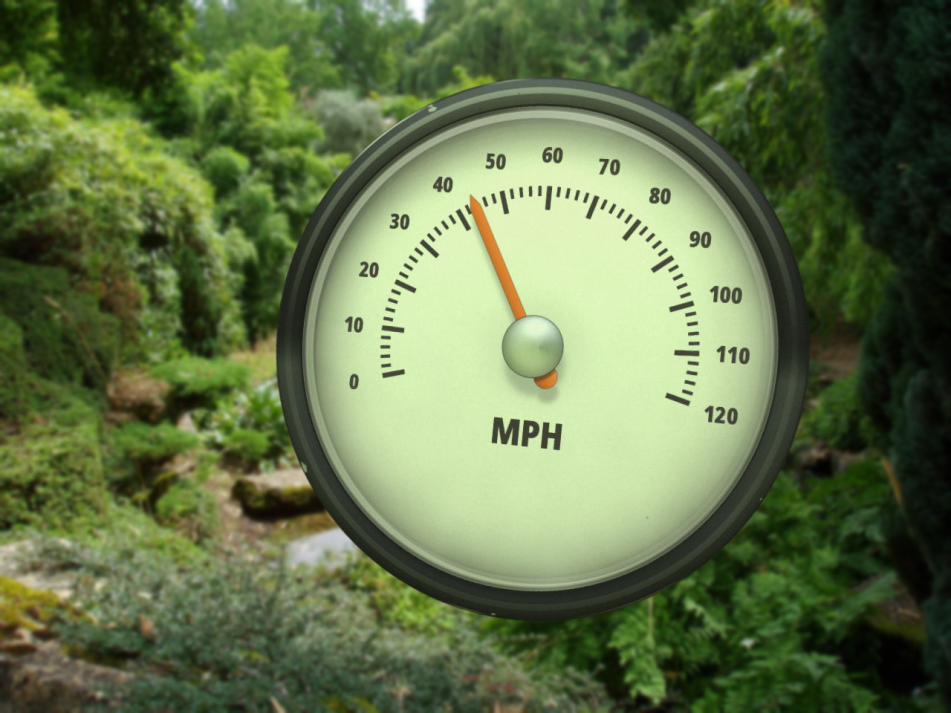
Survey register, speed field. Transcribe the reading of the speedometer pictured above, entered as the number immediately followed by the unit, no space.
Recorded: 44mph
